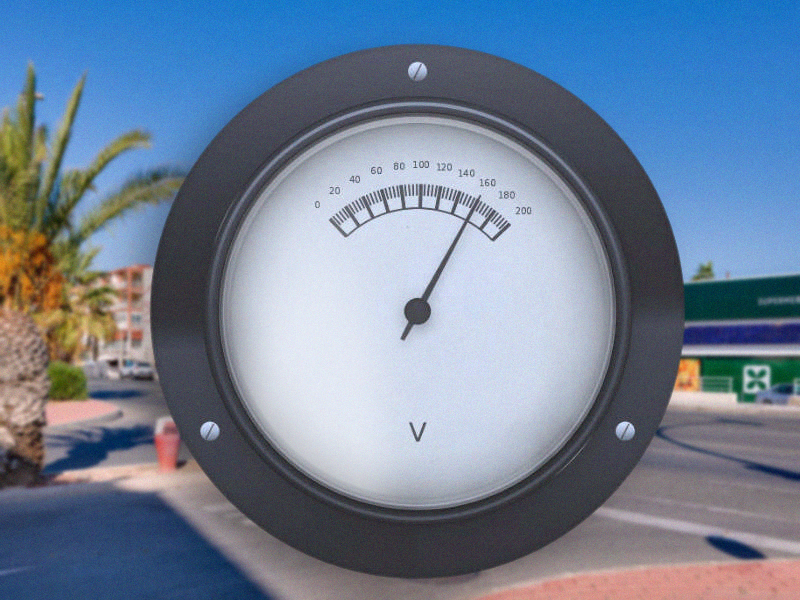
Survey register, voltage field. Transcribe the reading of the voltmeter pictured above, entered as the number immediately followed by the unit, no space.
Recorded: 160V
